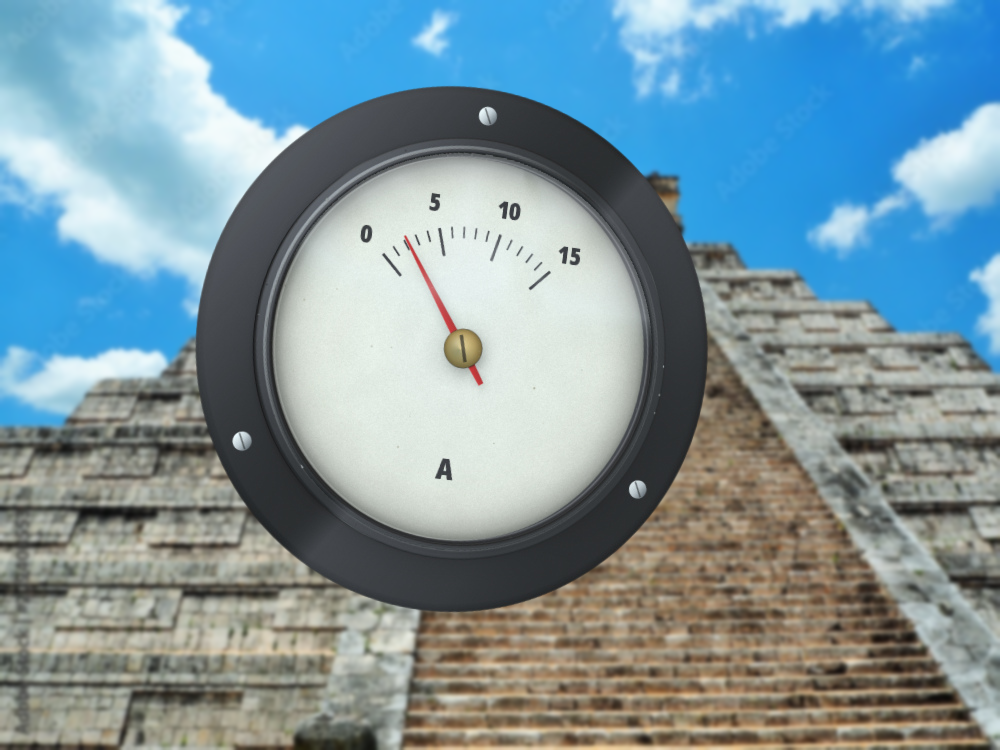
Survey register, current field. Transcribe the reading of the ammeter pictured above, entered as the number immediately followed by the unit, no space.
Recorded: 2A
